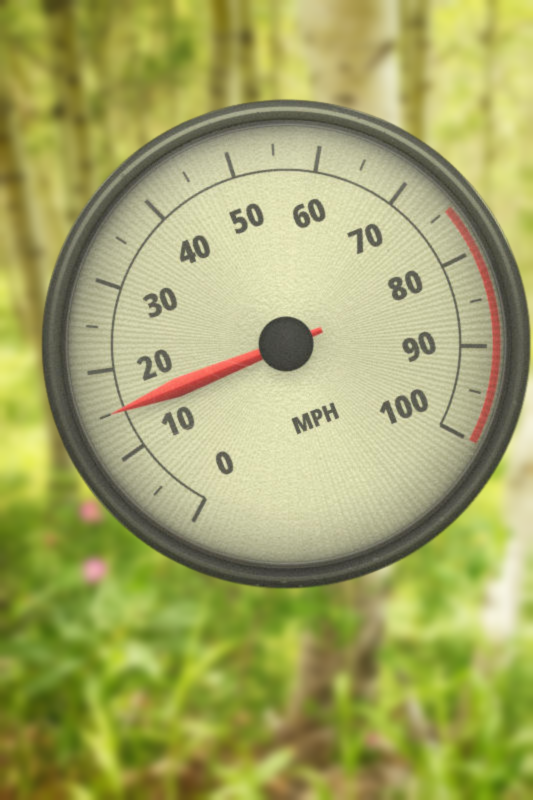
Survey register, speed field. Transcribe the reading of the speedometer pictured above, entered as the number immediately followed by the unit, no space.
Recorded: 15mph
